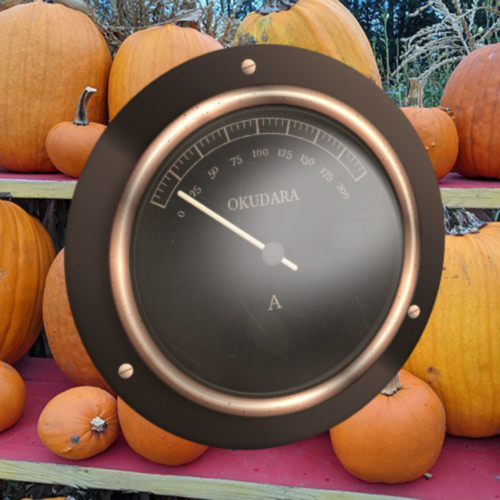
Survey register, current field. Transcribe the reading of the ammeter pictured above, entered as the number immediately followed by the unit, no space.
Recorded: 15A
